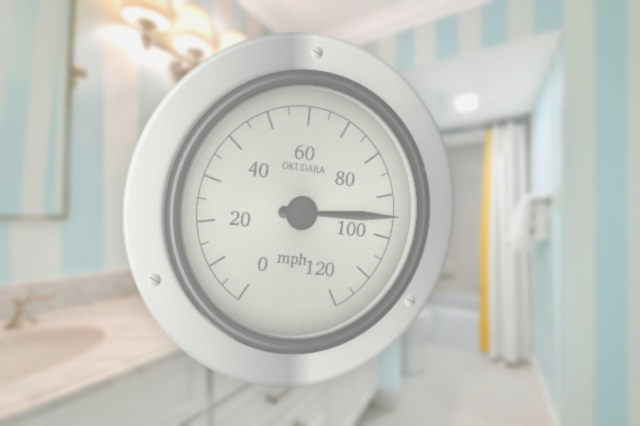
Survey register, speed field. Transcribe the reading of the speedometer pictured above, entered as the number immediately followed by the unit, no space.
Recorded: 95mph
